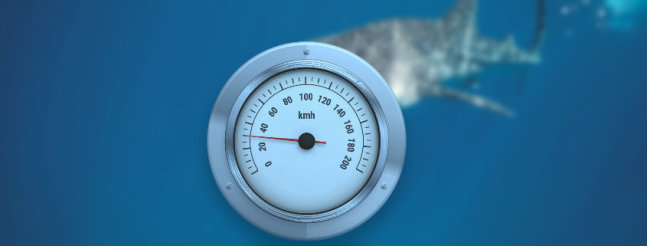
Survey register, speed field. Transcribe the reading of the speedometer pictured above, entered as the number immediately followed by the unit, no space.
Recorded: 30km/h
